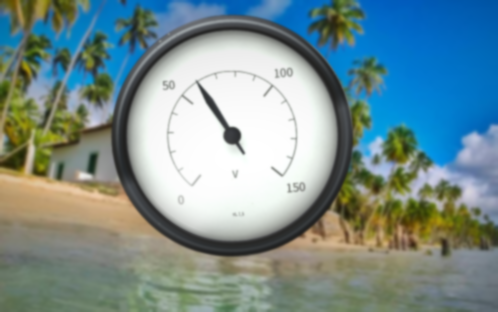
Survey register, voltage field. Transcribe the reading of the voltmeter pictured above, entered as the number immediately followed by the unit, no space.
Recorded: 60V
